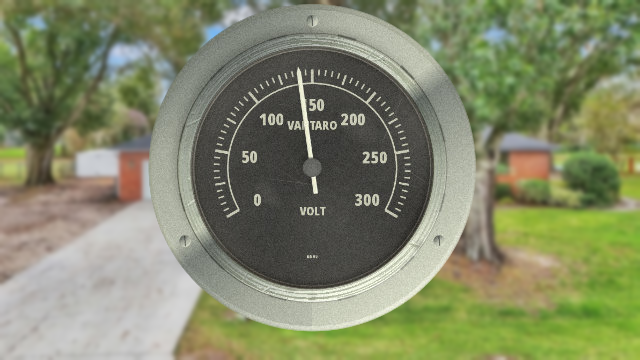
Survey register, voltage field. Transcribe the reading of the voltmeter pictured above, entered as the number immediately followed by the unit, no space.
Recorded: 140V
